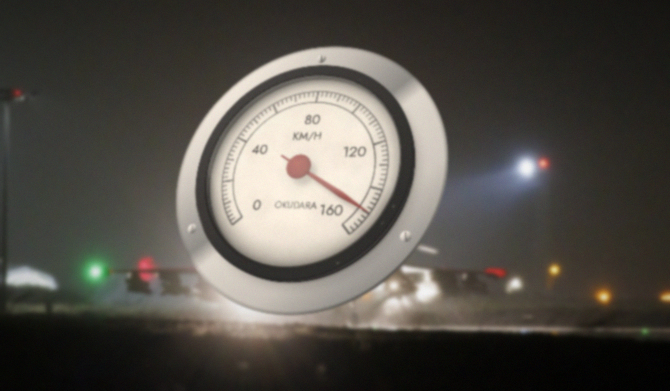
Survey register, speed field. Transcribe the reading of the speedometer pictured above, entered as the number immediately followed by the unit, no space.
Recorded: 150km/h
